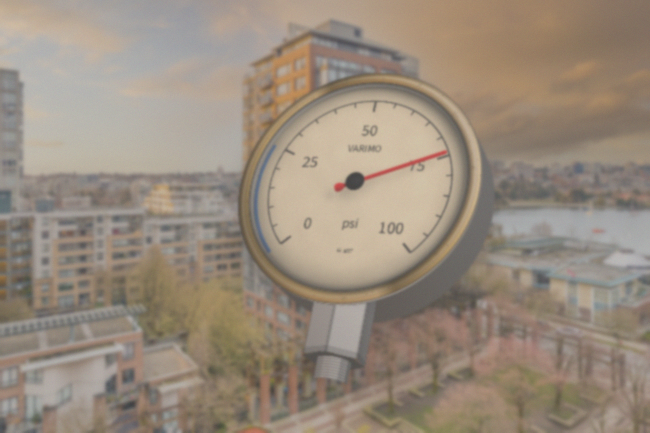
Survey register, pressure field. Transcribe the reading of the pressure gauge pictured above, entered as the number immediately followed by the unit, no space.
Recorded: 75psi
